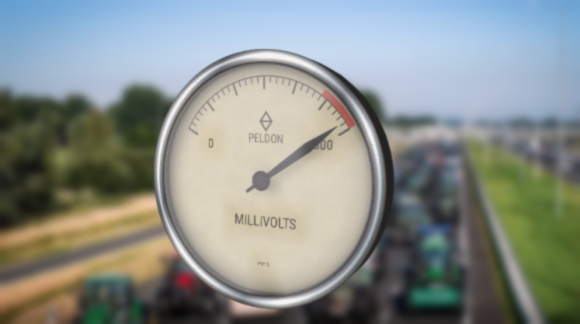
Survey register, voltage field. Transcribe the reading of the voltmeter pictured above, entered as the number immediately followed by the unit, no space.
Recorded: 290mV
